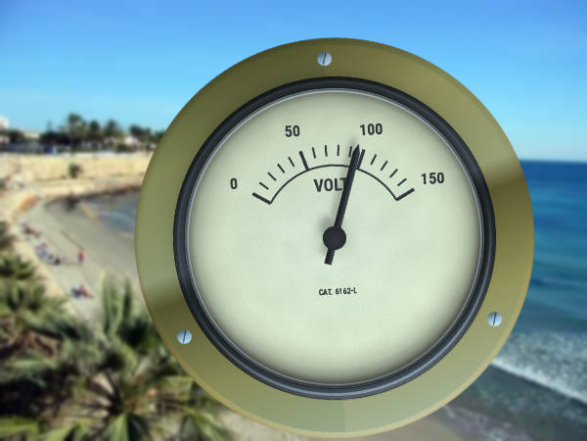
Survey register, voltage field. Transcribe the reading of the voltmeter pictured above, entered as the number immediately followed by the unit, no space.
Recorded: 95V
